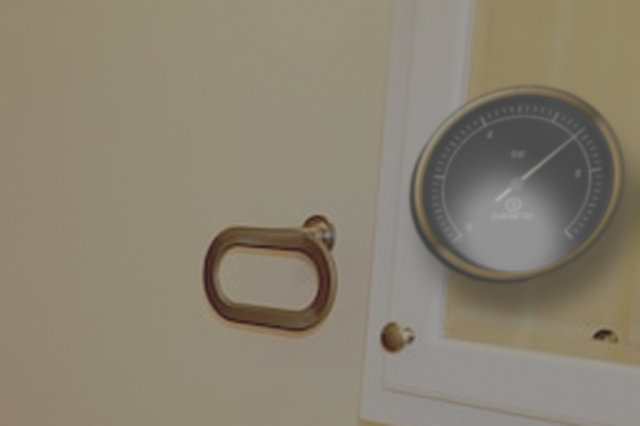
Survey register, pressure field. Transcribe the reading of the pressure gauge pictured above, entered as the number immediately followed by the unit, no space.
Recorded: 6.8bar
